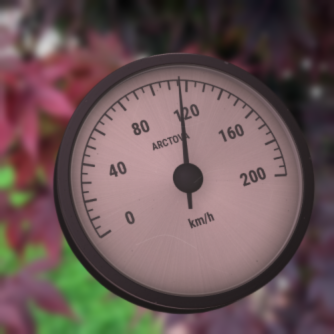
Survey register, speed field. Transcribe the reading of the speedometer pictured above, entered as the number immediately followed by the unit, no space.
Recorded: 115km/h
